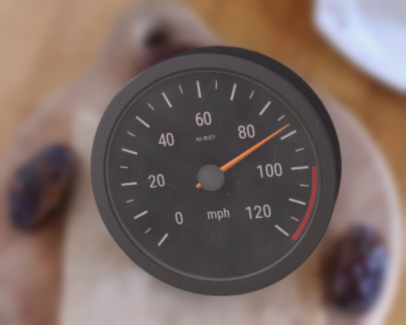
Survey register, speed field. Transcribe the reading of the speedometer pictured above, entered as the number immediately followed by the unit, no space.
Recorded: 87.5mph
